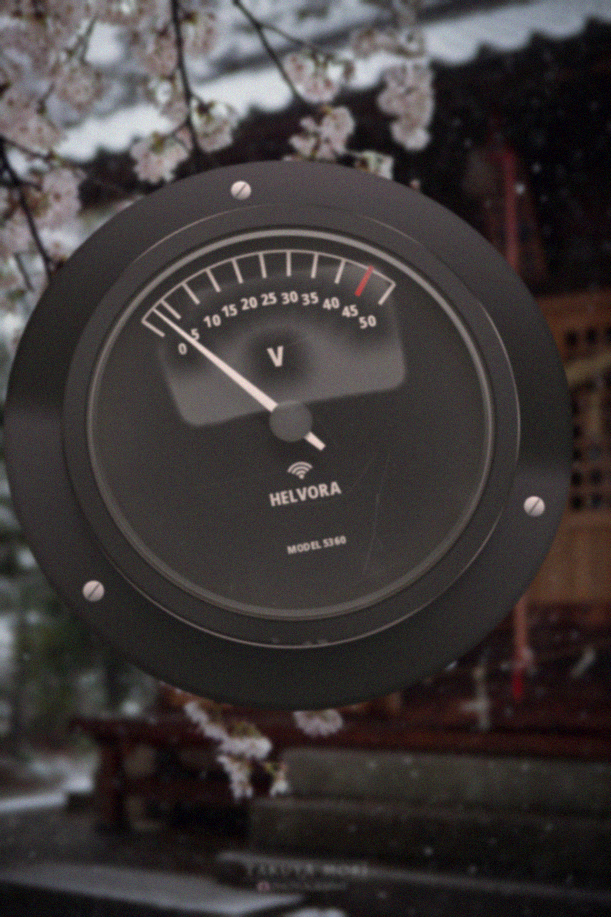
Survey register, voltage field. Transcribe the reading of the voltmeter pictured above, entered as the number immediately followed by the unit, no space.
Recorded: 2.5V
